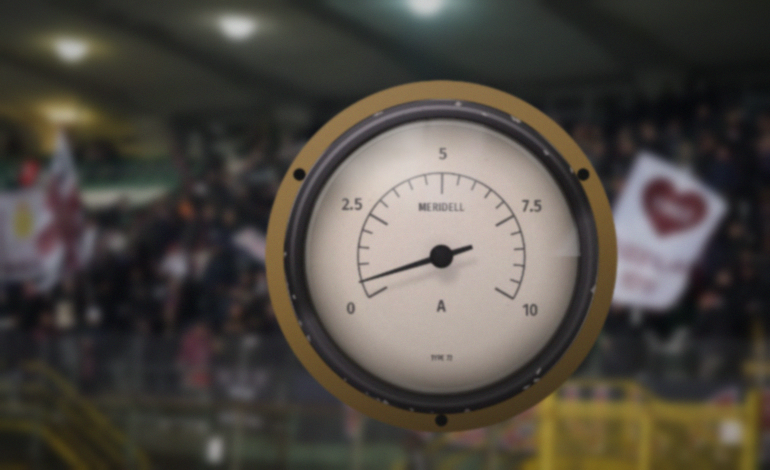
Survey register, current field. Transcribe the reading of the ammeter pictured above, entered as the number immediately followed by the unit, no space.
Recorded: 0.5A
